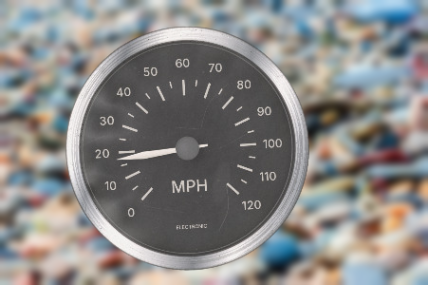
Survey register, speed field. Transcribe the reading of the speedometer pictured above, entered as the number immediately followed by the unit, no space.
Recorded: 17.5mph
